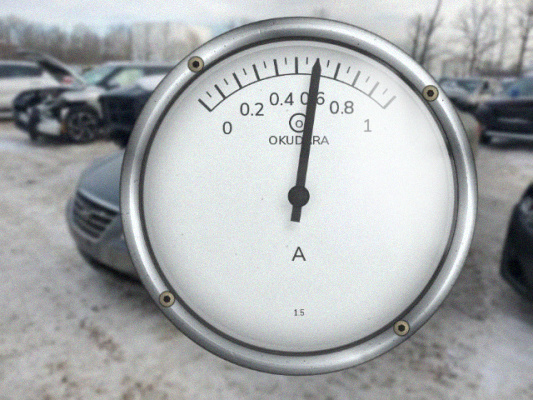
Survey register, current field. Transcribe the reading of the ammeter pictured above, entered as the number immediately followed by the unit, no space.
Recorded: 0.6A
